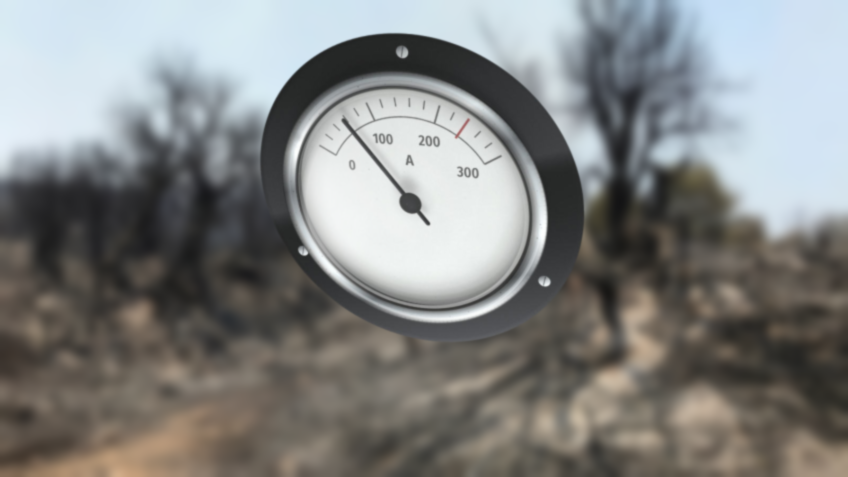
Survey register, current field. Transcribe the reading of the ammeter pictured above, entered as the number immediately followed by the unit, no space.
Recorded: 60A
